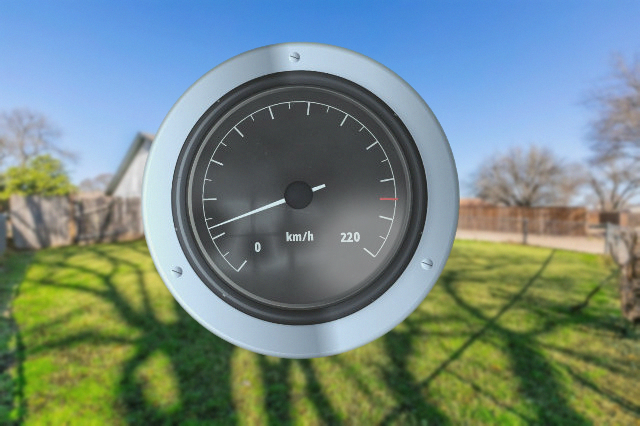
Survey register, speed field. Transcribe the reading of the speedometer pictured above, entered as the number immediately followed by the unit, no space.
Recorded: 25km/h
